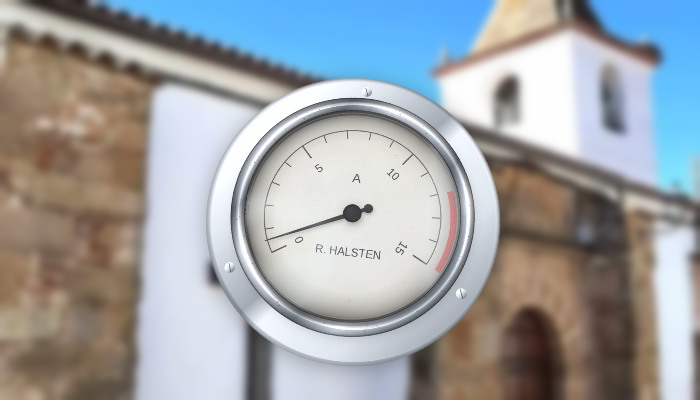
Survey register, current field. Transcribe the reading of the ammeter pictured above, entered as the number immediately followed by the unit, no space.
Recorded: 0.5A
